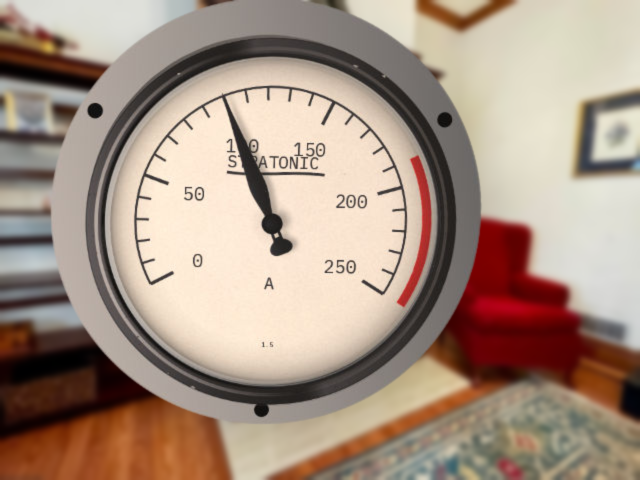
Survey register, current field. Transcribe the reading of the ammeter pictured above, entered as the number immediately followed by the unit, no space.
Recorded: 100A
